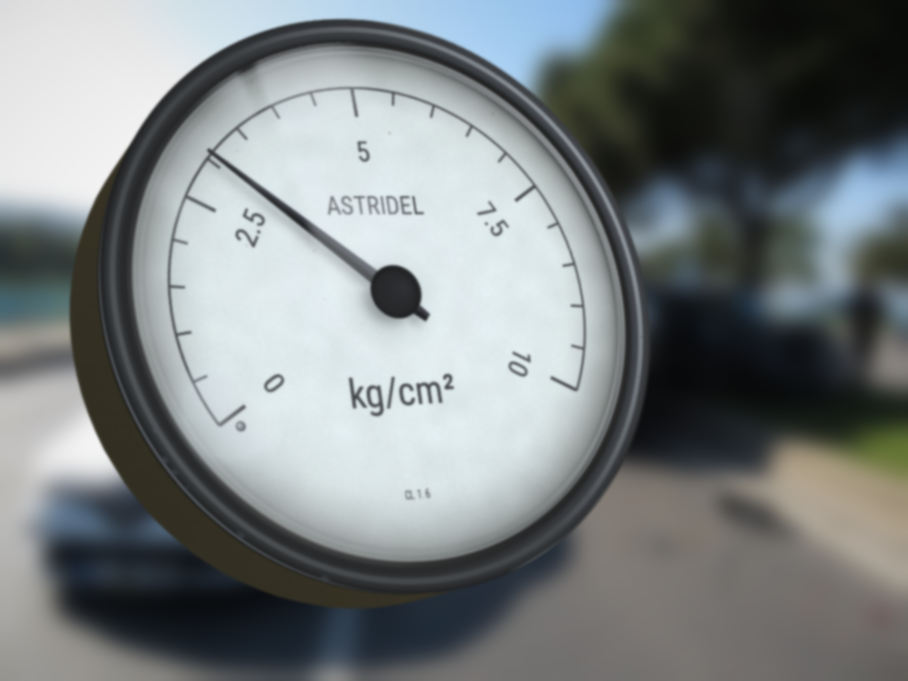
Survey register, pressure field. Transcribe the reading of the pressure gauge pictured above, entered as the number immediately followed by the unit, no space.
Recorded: 3kg/cm²
